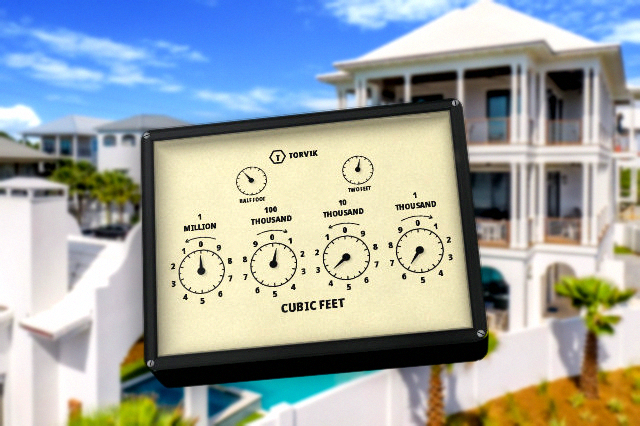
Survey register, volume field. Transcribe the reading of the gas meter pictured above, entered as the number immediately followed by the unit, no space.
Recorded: 3600ft³
